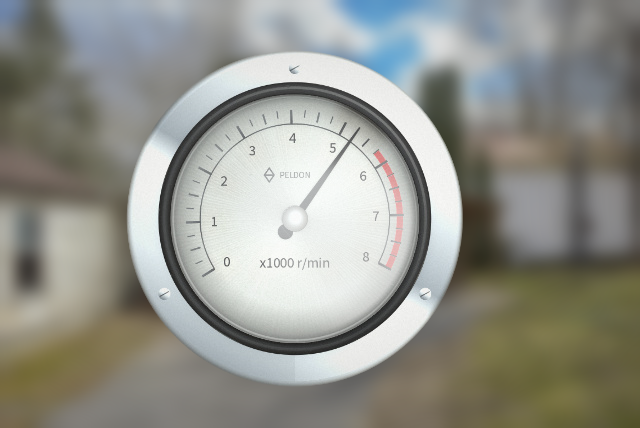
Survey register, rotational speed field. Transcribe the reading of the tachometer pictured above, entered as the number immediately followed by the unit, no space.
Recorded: 5250rpm
